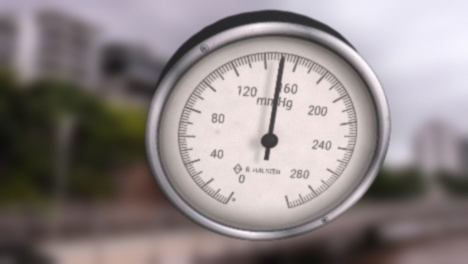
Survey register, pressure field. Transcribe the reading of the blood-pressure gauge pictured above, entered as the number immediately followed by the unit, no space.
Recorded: 150mmHg
